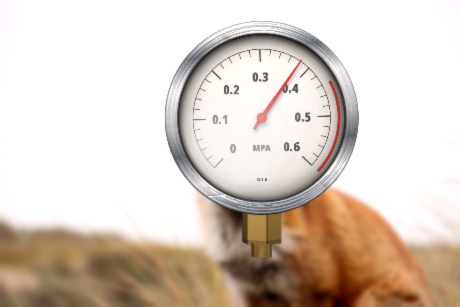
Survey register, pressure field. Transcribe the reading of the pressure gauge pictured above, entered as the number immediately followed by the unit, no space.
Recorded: 0.38MPa
